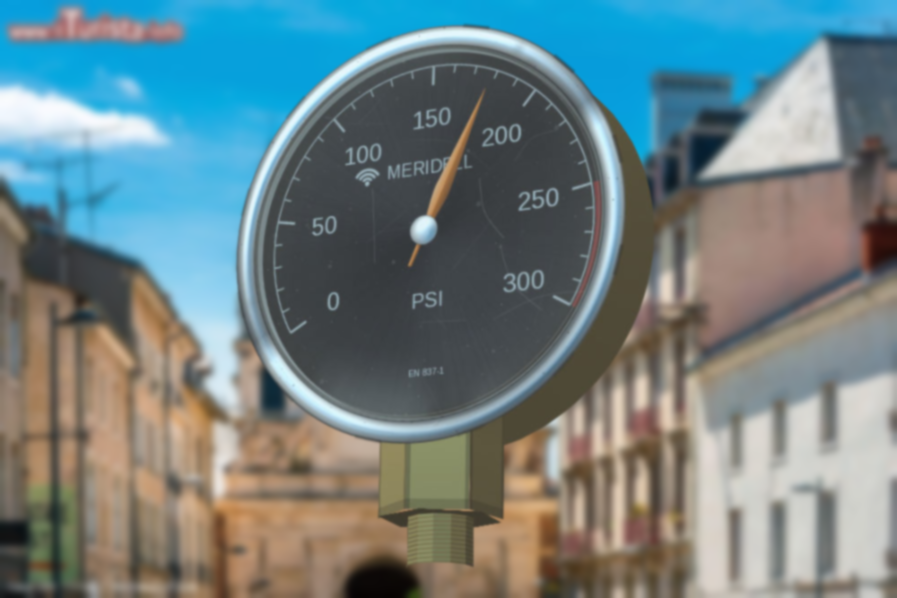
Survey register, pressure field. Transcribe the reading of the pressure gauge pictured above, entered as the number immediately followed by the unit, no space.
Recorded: 180psi
